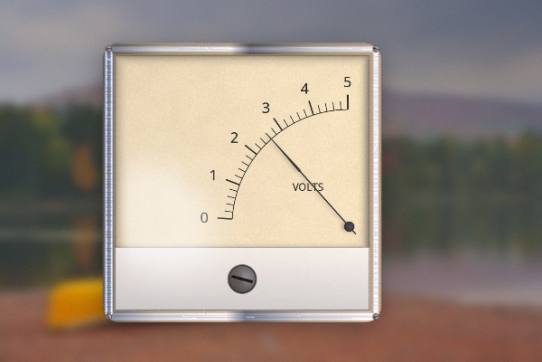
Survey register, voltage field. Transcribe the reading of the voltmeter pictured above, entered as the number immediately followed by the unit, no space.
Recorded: 2.6V
